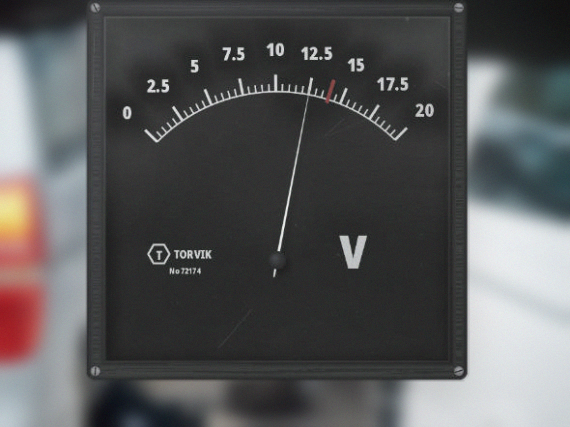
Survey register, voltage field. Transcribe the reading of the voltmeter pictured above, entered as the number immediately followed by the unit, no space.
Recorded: 12.5V
